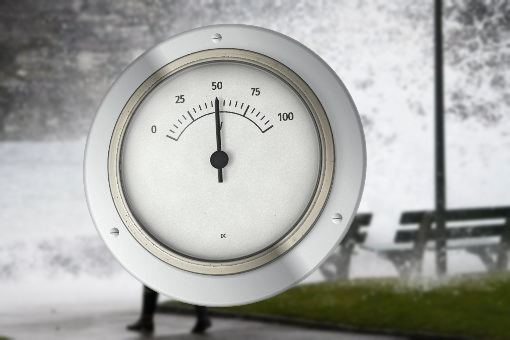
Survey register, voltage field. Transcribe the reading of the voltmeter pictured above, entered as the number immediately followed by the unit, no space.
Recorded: 50V
